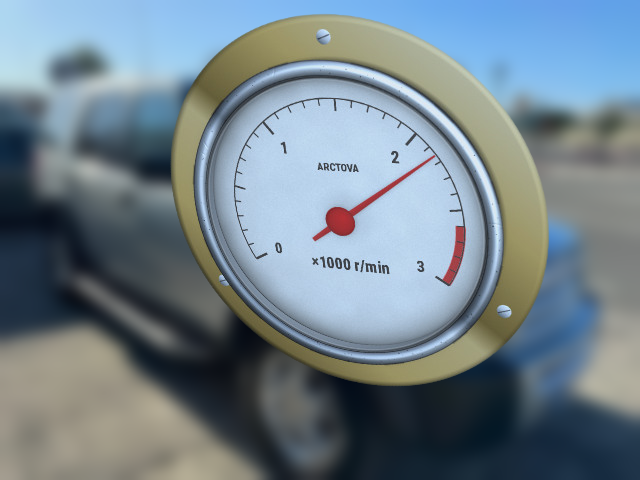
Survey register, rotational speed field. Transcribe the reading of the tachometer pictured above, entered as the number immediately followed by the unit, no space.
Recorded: 2150rpm
